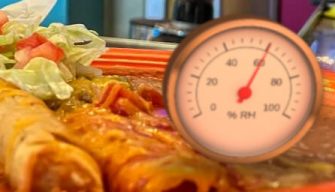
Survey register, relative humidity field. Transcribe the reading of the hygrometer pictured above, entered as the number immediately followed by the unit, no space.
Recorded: 60%
